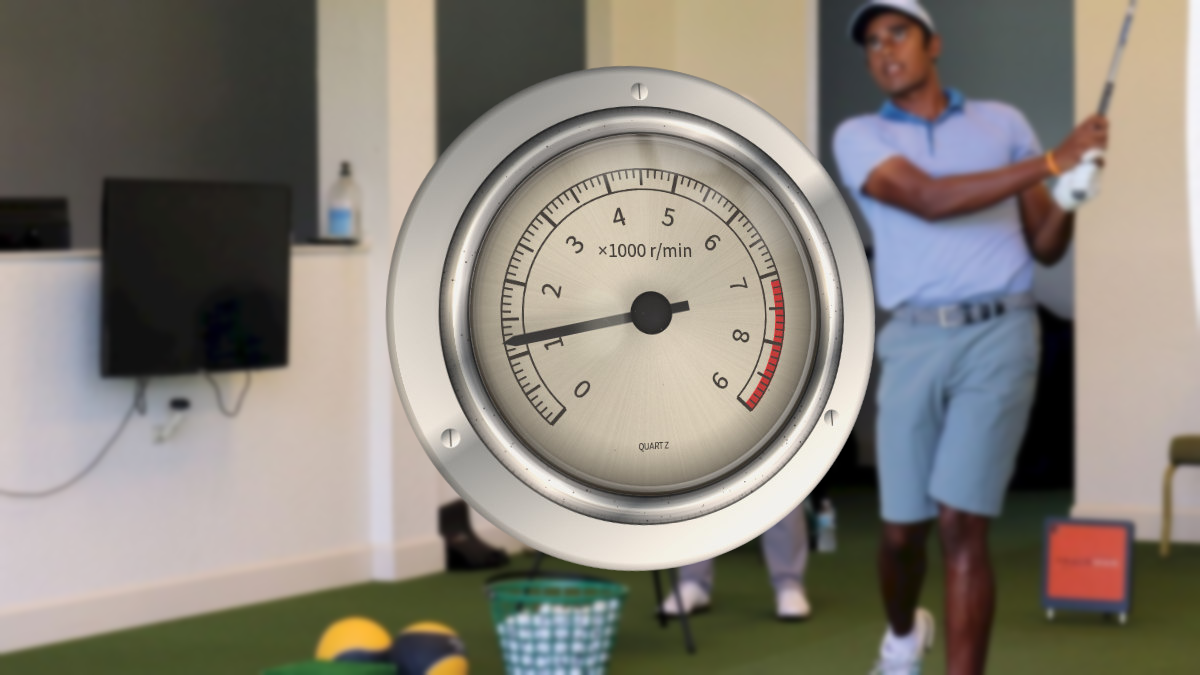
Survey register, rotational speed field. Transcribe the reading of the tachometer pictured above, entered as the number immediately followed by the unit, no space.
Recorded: 1200rpm
